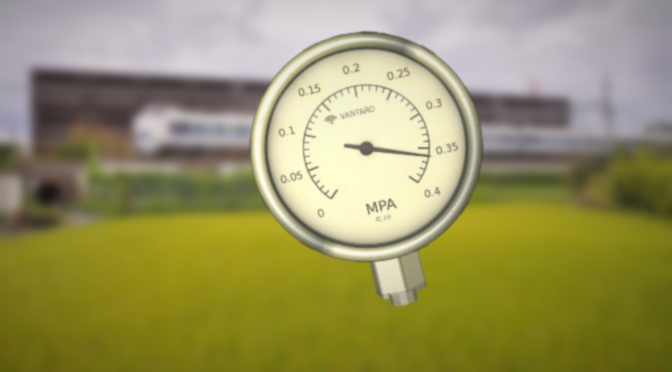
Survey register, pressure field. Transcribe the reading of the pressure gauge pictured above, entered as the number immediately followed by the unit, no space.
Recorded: 0.36MPa
